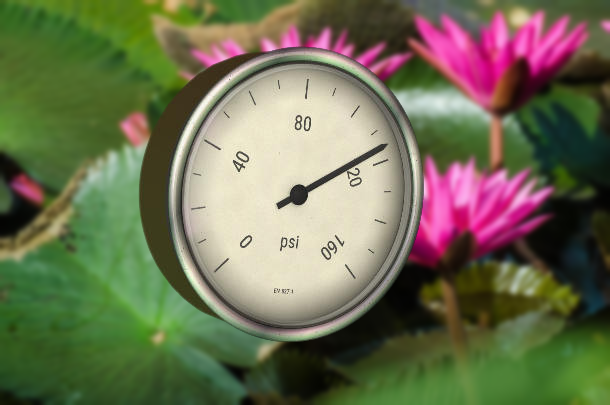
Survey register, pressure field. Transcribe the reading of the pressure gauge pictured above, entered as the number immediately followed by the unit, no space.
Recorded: 115psi
